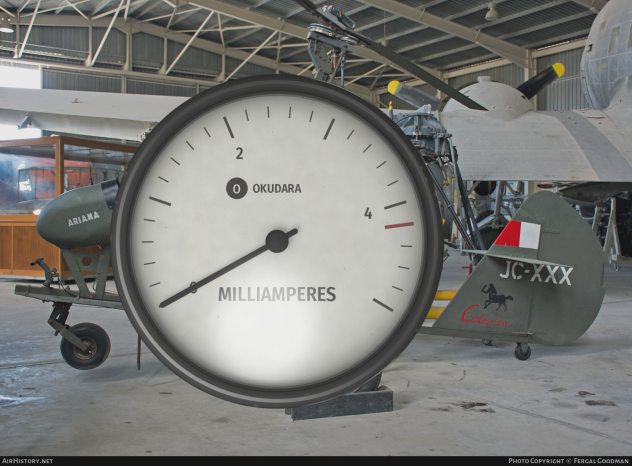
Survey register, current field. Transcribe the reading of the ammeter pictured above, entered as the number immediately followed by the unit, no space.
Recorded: 0mA
